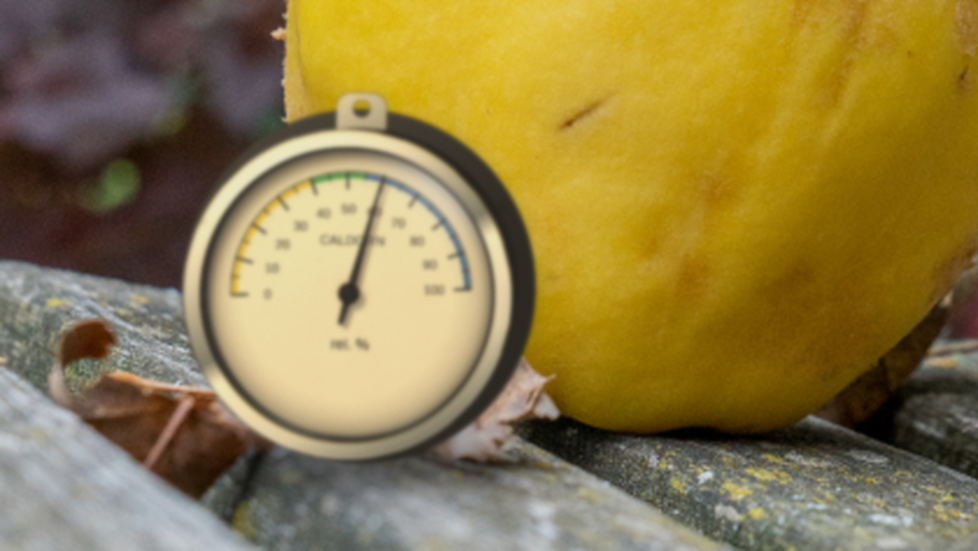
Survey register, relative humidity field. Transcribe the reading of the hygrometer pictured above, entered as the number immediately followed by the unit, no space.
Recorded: 60%
